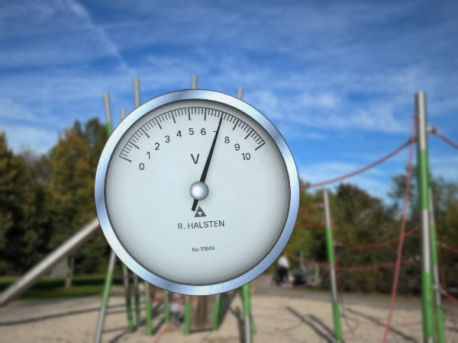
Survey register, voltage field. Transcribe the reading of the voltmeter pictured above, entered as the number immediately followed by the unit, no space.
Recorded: 7V
